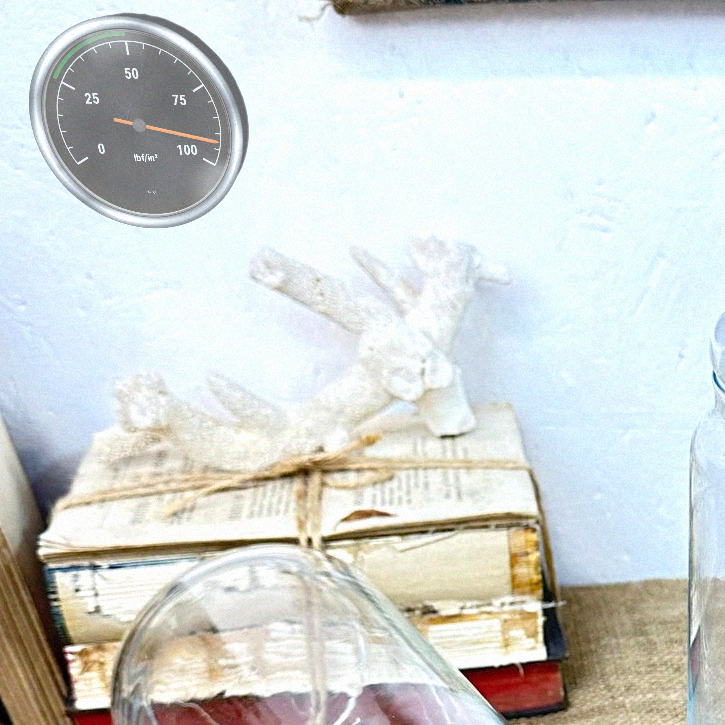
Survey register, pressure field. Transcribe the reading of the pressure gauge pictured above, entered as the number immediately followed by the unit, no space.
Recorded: 92.5psi
